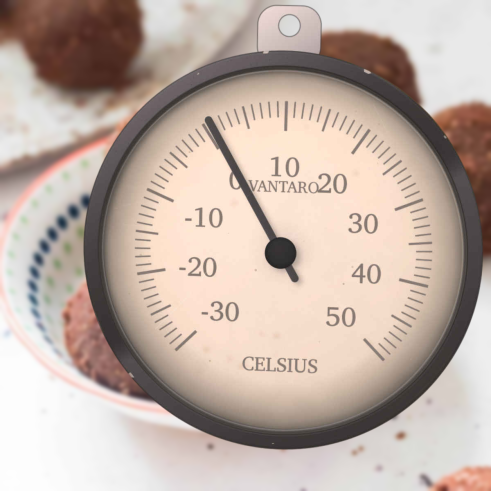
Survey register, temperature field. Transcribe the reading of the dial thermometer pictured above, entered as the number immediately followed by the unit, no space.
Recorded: 1°C
